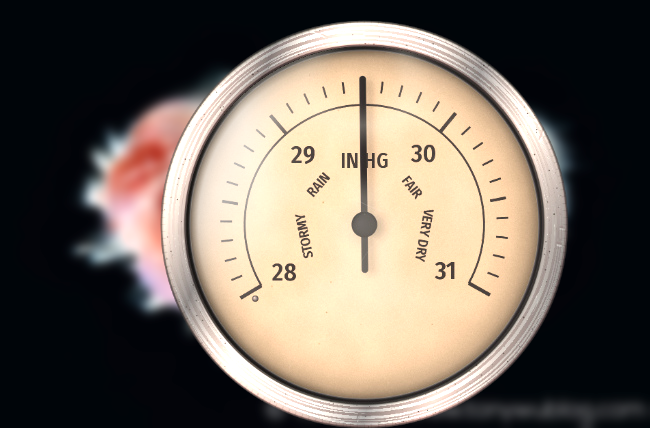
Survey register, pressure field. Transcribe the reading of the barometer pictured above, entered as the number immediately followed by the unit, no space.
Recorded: 29.5inHg
